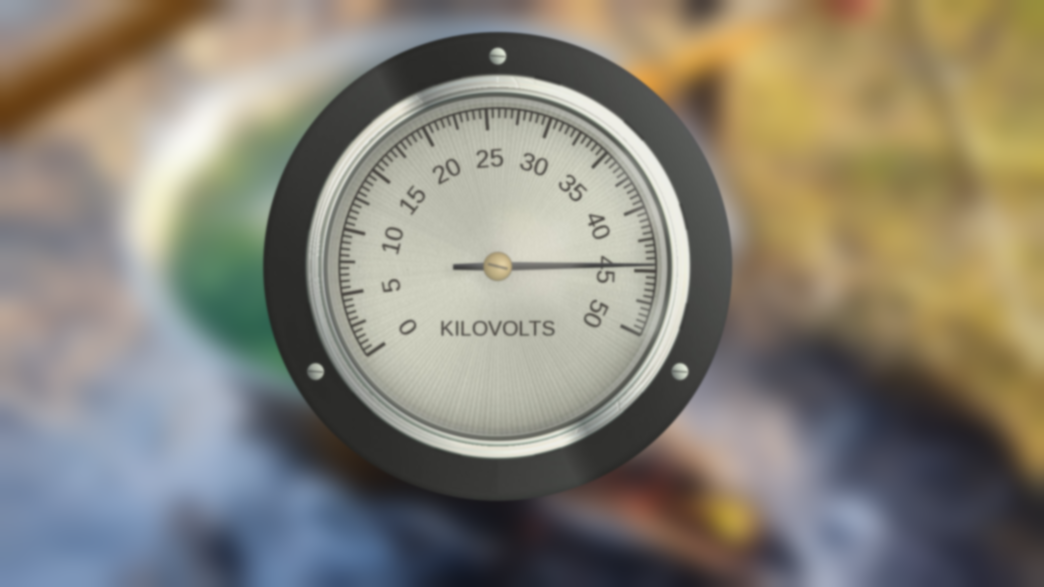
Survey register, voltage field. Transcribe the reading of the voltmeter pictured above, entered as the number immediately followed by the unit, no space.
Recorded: 44.5kV
